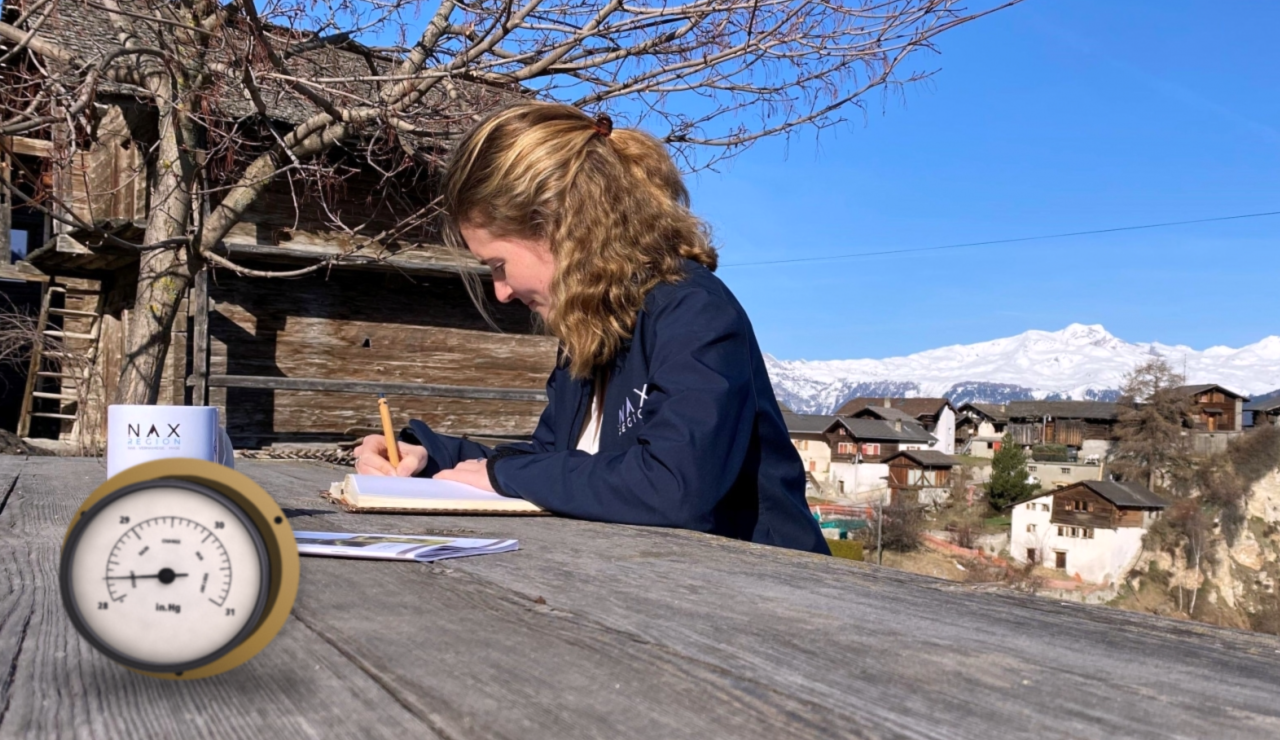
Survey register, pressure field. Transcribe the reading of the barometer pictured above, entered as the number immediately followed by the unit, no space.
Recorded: 28.3inHg
